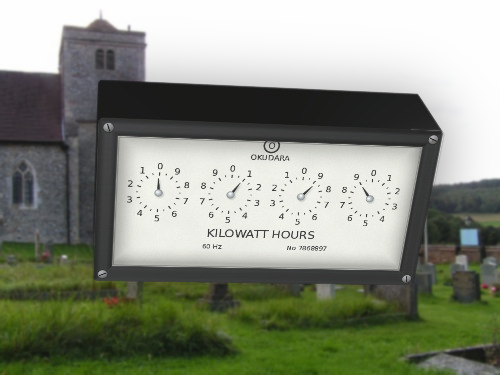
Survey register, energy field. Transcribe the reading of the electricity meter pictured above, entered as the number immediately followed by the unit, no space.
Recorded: 89kWh
